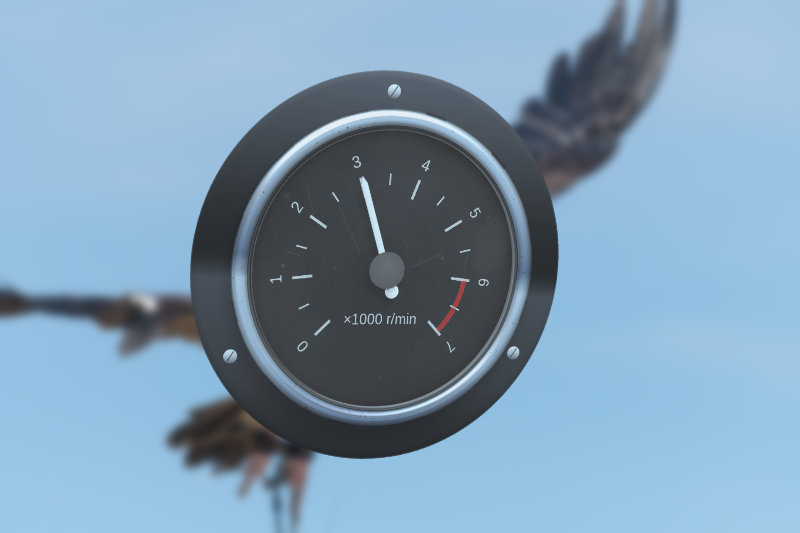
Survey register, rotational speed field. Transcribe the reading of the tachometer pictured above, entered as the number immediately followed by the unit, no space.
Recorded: 3000rpm
